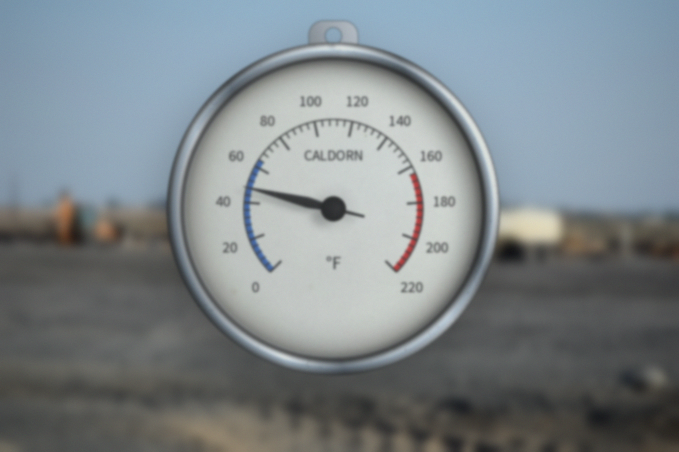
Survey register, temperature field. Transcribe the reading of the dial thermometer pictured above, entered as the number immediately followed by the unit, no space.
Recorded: 48°F
